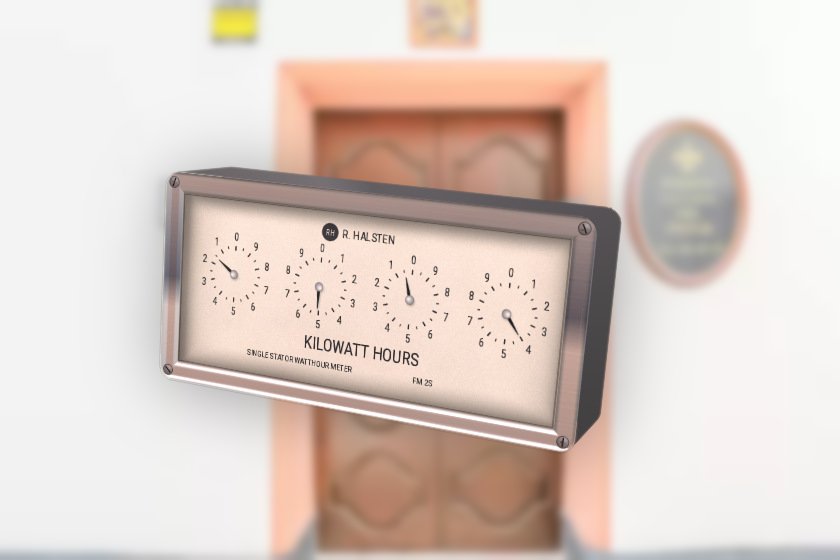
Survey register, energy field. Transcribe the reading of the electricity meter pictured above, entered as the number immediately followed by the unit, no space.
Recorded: 1504kWh
